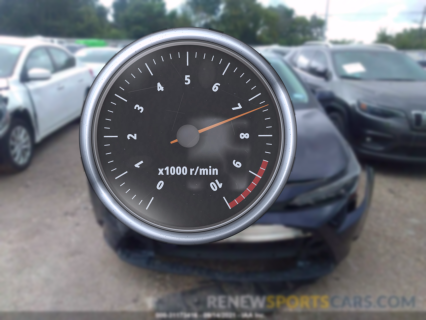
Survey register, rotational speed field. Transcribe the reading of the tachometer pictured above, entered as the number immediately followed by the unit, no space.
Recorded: 7300rpm
